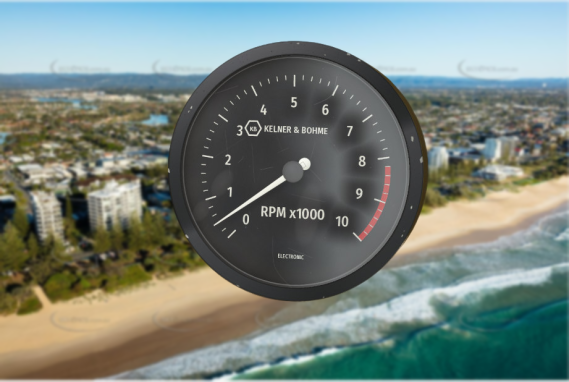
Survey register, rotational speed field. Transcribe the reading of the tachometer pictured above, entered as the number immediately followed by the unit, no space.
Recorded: 400rpm
